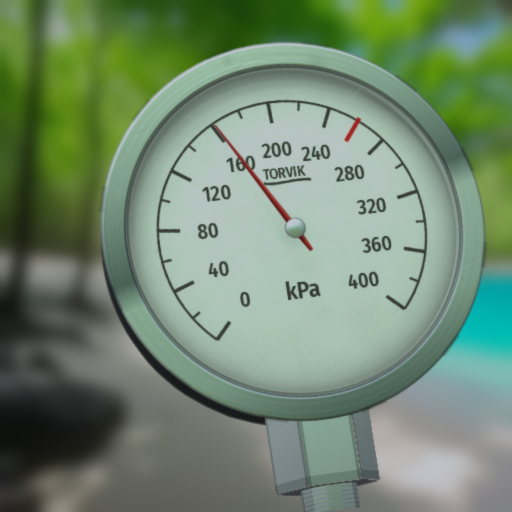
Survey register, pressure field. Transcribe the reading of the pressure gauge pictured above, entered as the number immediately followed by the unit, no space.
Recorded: 160kPa
